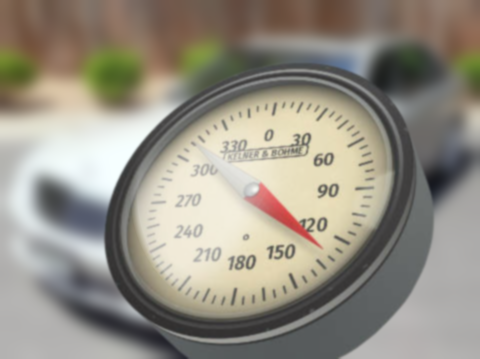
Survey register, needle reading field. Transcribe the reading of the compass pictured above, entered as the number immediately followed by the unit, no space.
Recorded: 130°
